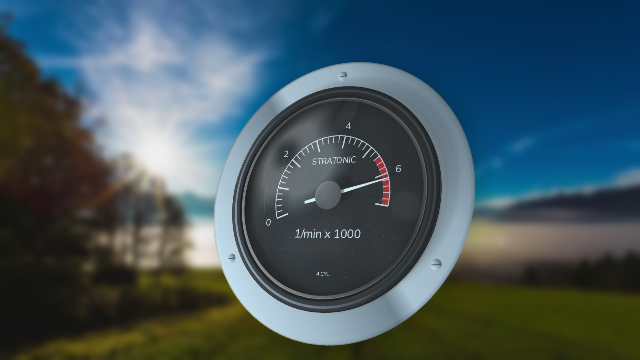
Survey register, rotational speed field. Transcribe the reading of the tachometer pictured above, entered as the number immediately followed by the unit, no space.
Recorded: 6200rpm
